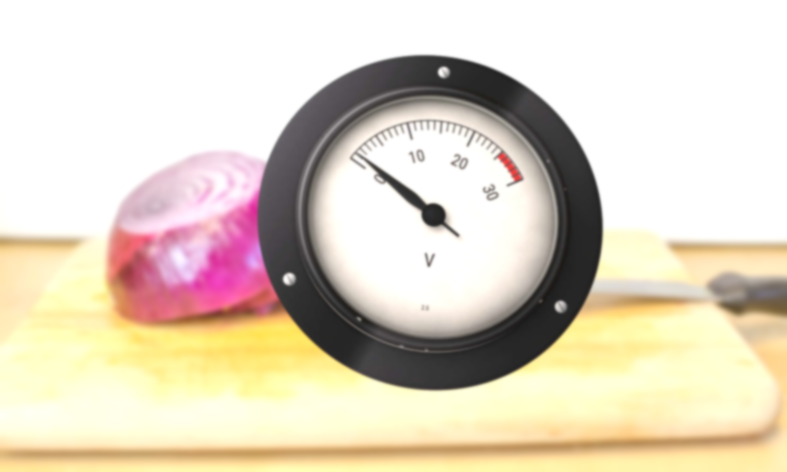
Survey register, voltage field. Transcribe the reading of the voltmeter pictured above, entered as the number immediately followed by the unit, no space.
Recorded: 1V
